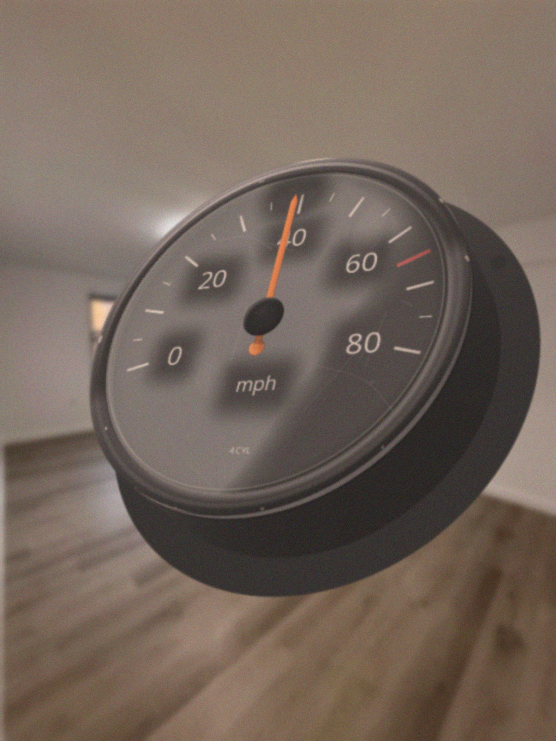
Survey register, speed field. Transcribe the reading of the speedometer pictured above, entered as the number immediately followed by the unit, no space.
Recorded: 40mph
